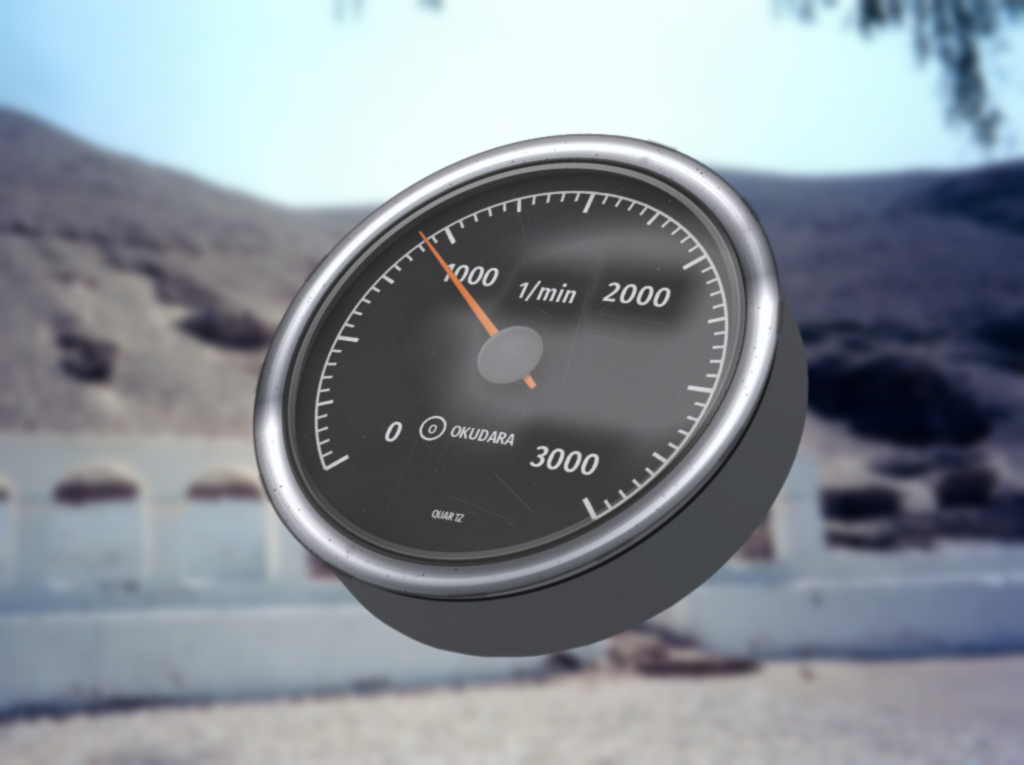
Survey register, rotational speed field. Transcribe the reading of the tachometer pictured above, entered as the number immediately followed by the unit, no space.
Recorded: 925rpm
